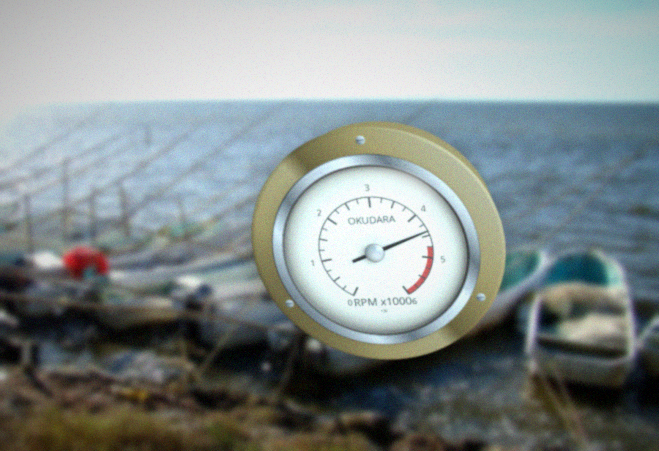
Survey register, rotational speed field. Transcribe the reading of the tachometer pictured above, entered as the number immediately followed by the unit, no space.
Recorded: 4375rpm
